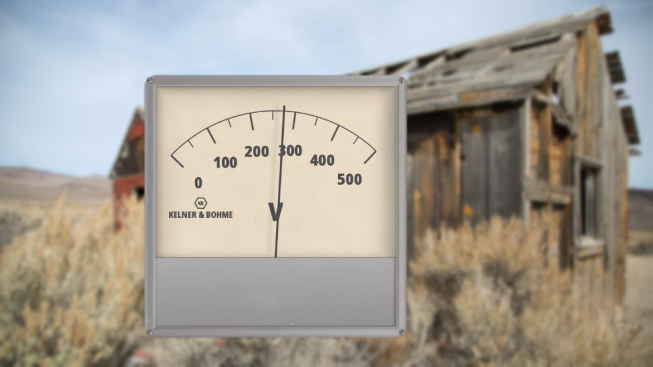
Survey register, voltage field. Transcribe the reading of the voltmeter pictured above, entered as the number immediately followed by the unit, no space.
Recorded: 275V
